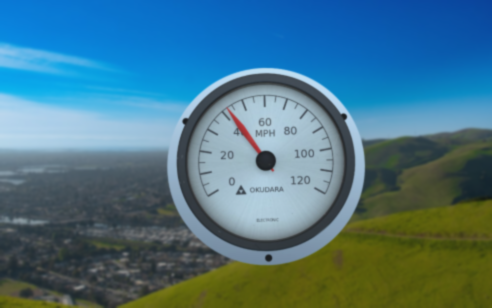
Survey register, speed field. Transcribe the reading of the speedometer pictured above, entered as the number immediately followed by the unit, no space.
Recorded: 42.5mph
